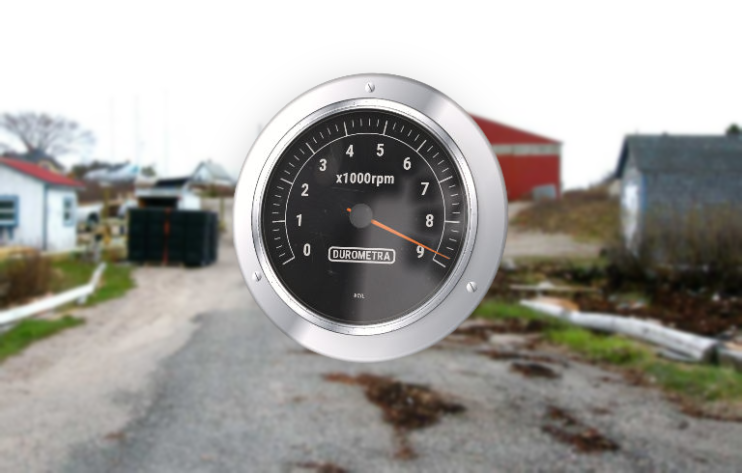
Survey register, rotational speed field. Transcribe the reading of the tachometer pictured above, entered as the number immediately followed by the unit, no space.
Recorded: 8800rpm
